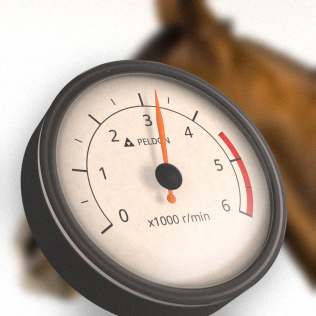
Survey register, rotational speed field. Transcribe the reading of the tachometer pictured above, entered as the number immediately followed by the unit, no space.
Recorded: 3250rpm
